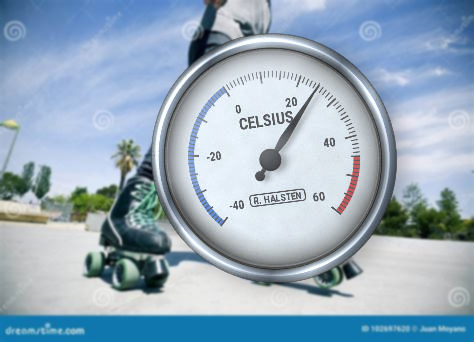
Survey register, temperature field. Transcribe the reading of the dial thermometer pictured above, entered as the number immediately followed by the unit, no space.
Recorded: 25°C
